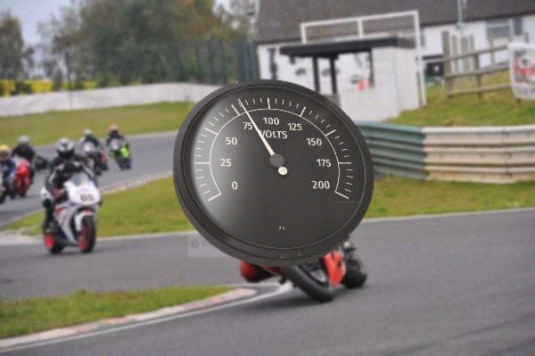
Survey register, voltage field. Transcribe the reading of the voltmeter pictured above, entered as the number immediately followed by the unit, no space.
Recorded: 80V
